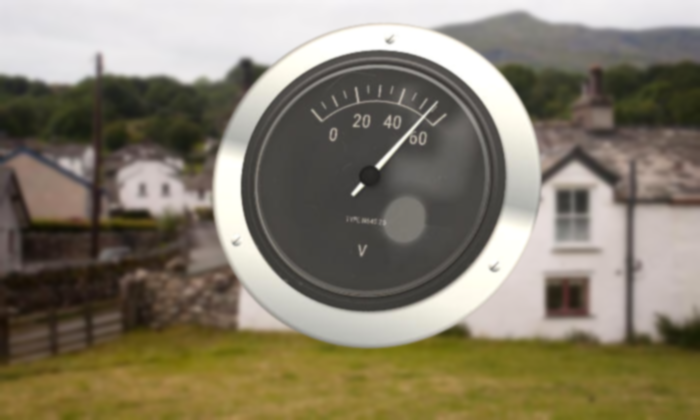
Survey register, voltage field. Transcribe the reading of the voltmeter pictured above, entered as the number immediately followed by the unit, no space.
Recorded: 55V
